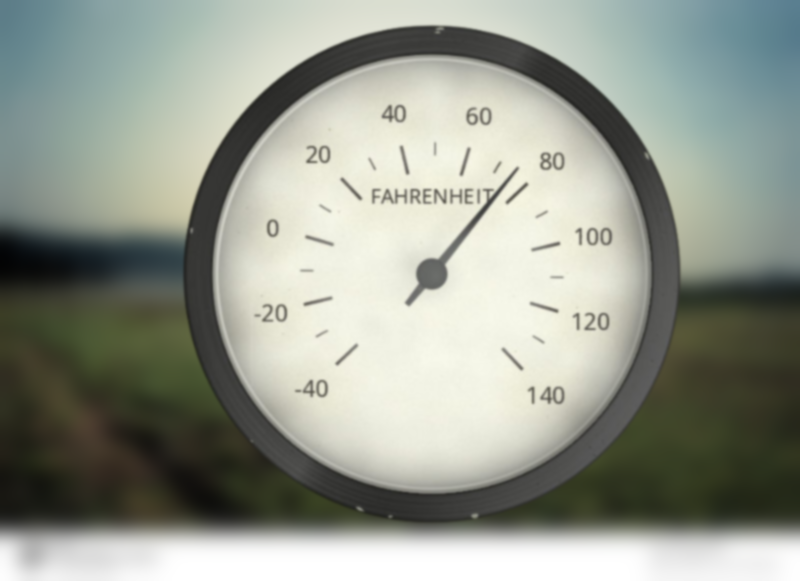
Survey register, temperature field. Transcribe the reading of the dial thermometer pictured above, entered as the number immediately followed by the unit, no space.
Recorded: 75°F
